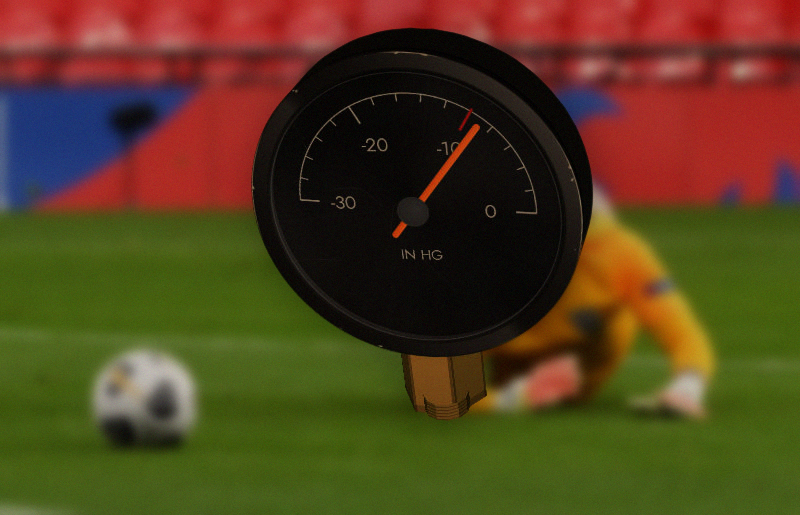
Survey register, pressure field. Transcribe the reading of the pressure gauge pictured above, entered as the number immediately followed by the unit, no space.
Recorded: -9inHg
